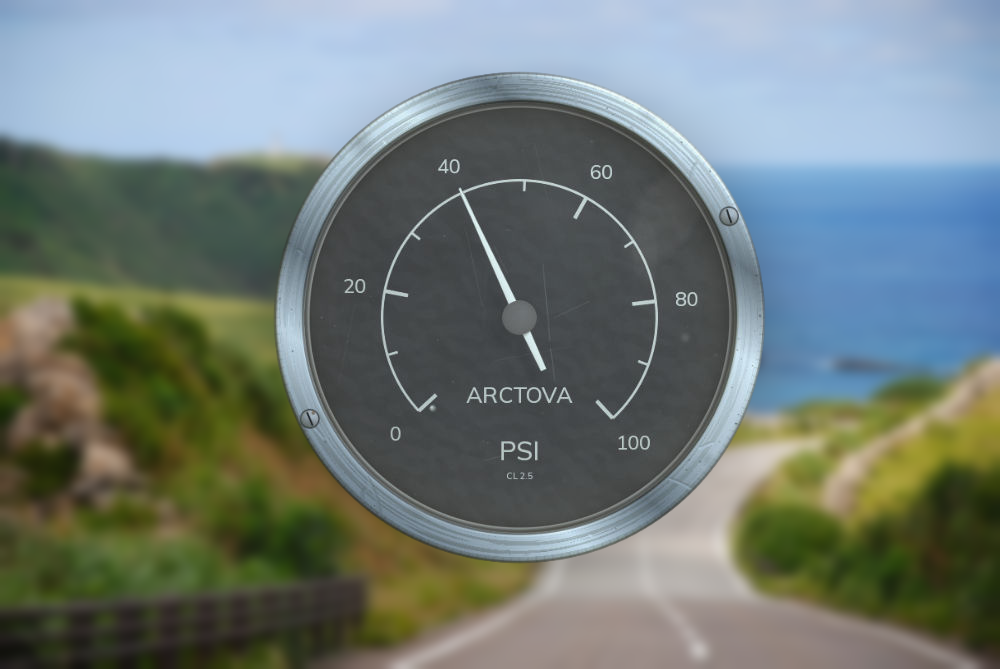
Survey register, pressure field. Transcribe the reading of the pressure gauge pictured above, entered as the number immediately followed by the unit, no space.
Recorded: 40psi
